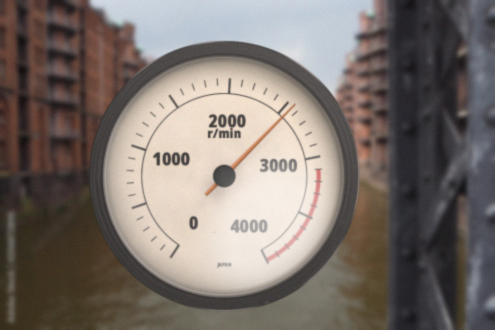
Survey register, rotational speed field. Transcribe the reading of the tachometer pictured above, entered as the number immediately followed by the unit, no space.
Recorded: 2550rpm
